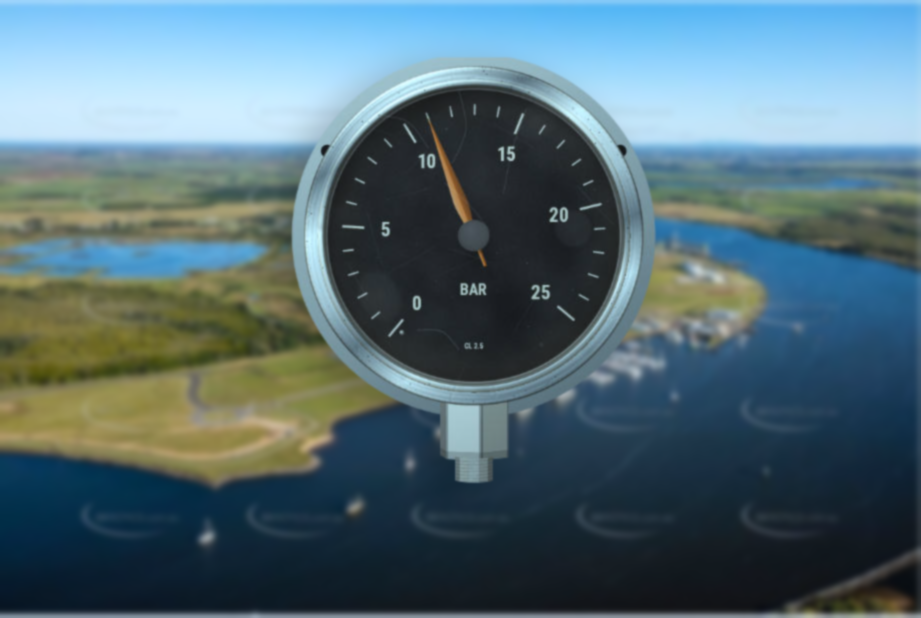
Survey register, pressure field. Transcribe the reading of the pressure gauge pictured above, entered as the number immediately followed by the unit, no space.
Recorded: 11bar
